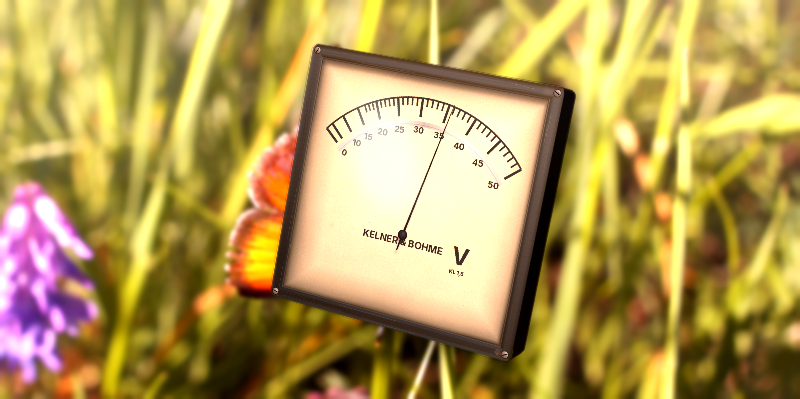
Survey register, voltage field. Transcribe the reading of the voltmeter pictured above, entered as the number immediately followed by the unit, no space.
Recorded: 36V
